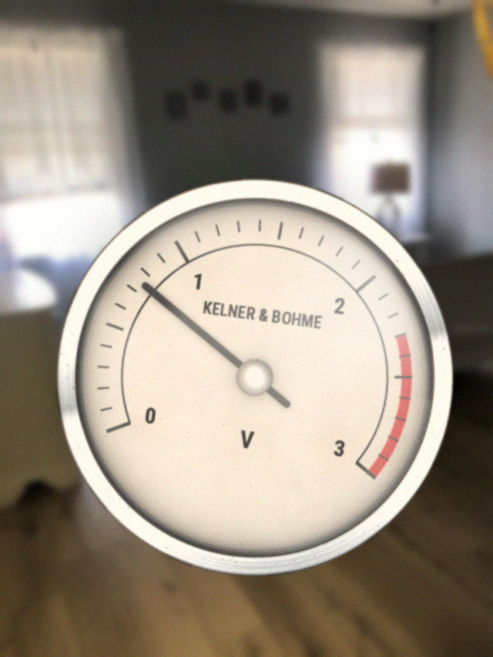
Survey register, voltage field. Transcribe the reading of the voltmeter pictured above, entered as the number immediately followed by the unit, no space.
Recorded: 0.75V
